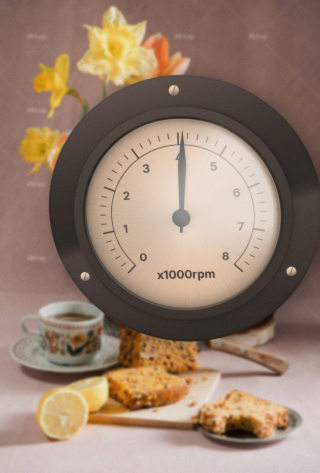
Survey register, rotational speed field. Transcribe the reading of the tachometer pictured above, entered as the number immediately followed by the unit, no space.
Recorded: 4100rpm
